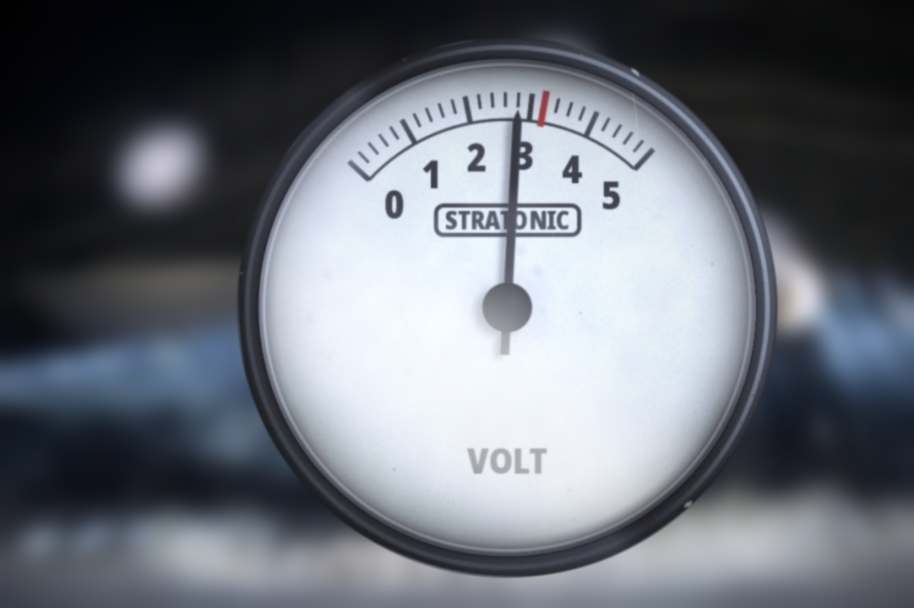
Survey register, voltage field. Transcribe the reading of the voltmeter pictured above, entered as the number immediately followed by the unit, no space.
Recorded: 2.8V
